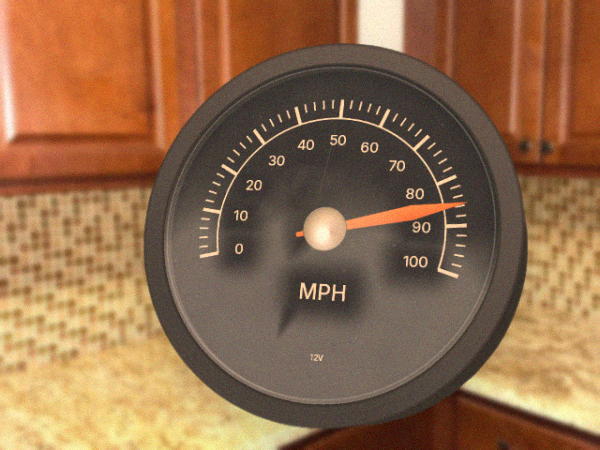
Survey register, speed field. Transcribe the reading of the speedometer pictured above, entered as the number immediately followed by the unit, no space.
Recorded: 86mph
